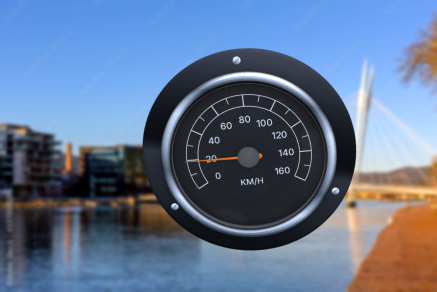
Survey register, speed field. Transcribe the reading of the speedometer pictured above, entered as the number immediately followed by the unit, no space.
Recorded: 20km/h
